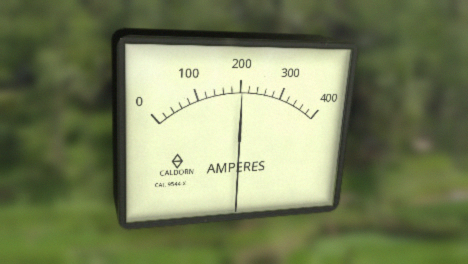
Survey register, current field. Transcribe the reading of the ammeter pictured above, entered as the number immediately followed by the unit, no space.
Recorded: 200A
